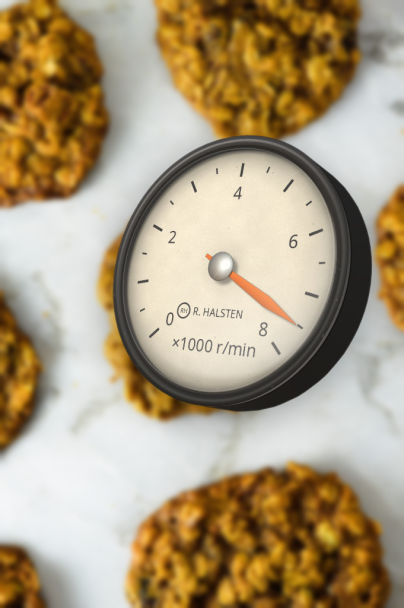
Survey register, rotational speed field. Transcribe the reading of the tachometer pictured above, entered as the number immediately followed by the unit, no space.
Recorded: 7500rpm
